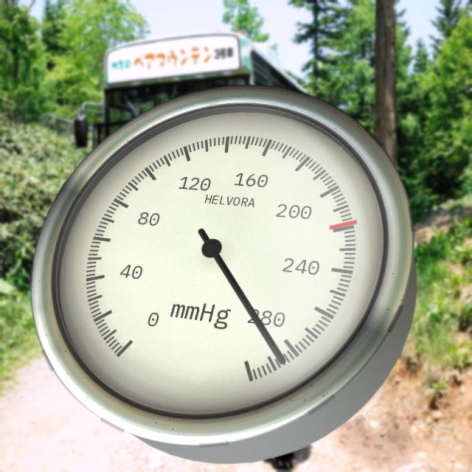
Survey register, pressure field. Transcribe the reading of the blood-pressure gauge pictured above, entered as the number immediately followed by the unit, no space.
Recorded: 286mmHg
